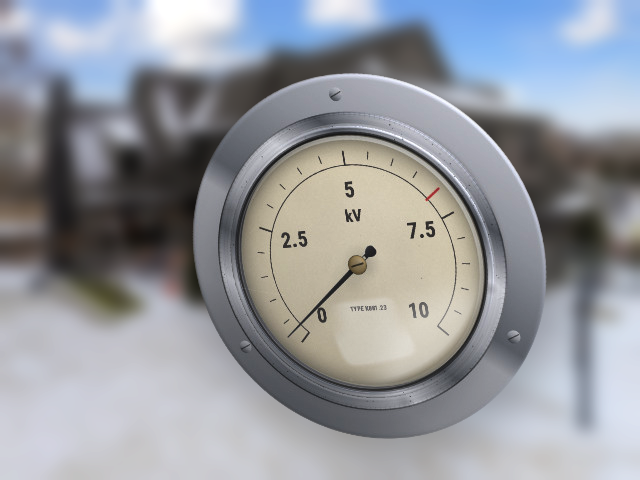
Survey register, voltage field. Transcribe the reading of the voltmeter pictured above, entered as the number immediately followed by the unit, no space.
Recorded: 0.25kV
